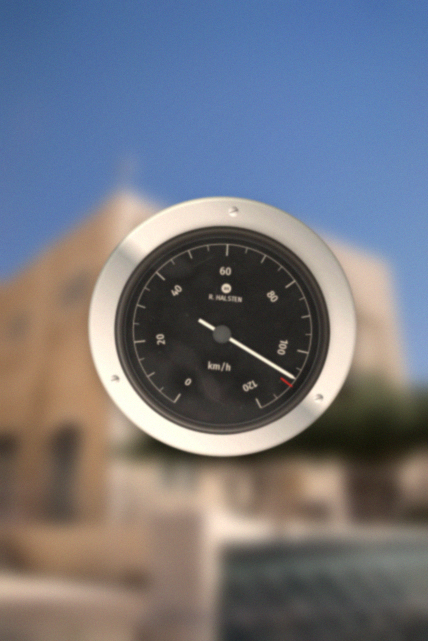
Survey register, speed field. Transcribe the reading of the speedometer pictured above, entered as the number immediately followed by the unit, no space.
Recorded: 107.5km/h
